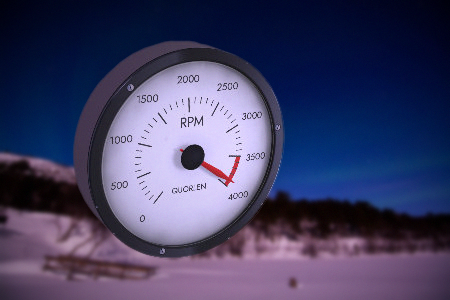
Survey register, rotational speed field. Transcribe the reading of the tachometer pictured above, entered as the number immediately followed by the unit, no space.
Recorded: 3900rpm
